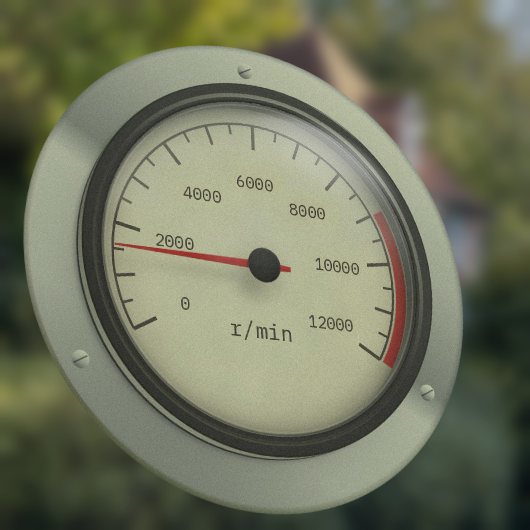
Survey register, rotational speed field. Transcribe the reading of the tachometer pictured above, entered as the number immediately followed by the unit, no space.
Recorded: 1500rpm
